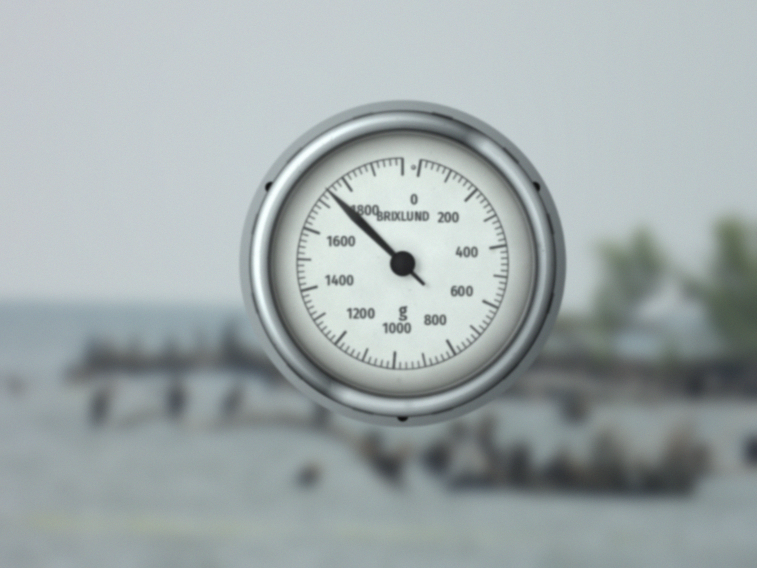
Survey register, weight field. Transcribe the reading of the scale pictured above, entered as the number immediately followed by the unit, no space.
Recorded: 1740g
